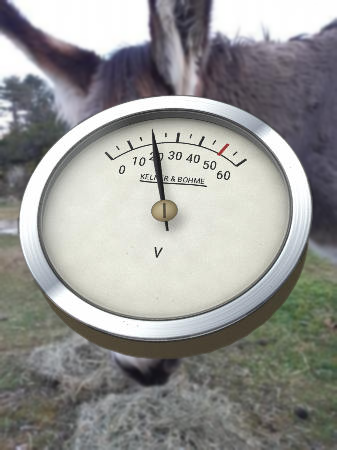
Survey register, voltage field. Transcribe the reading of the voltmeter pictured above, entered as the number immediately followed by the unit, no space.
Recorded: 20V
